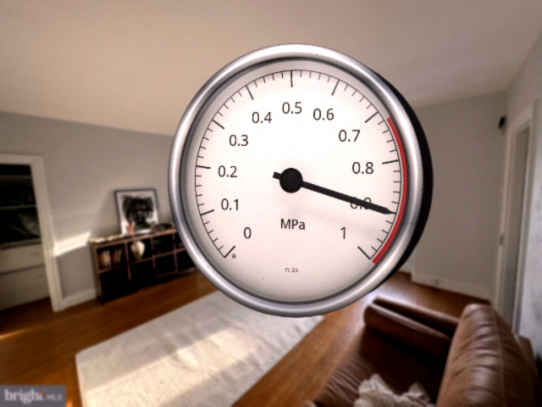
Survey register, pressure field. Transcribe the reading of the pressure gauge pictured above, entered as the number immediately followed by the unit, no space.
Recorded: 0.9MPa
